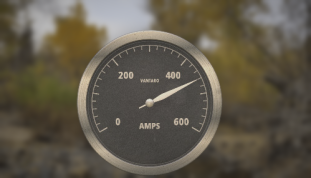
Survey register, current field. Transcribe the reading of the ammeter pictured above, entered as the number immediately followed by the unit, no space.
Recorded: 460A
